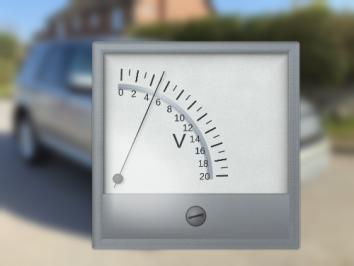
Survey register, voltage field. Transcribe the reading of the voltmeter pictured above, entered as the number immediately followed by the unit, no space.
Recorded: 5V
